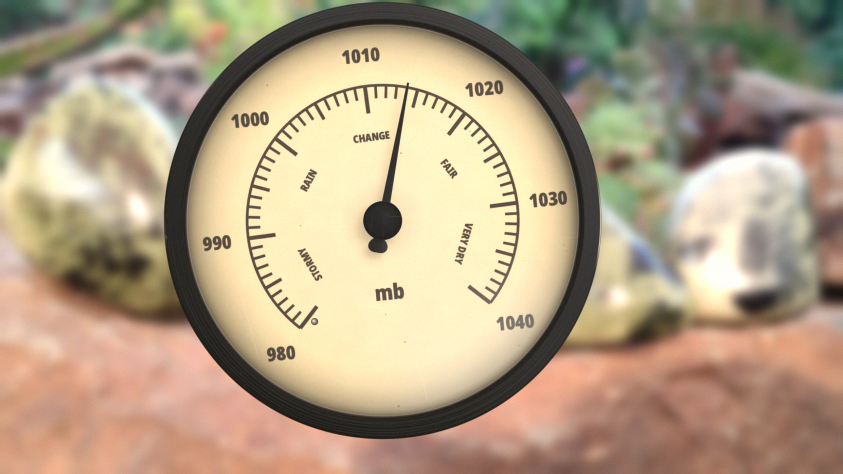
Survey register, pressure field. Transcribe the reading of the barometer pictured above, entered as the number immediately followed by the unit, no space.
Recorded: 1014mbar
